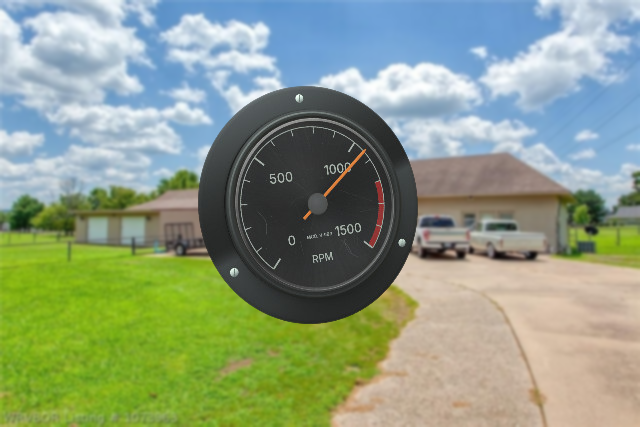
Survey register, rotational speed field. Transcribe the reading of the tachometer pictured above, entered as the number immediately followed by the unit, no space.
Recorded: 1050rpm
